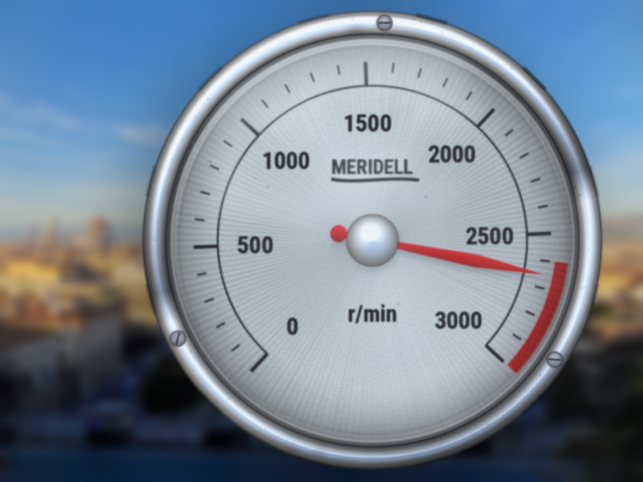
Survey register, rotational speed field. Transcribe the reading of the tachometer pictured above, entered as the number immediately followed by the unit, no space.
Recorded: 2650rpm
